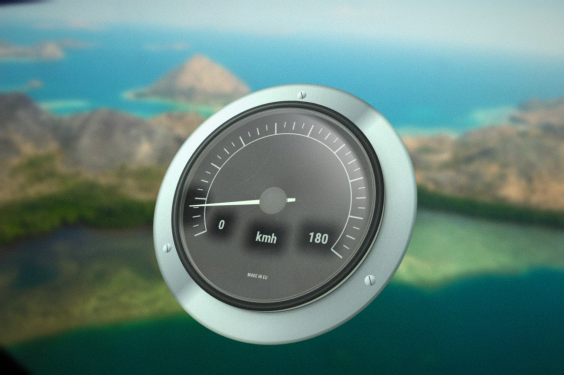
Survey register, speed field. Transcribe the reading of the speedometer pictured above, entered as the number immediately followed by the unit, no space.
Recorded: 15km/h
